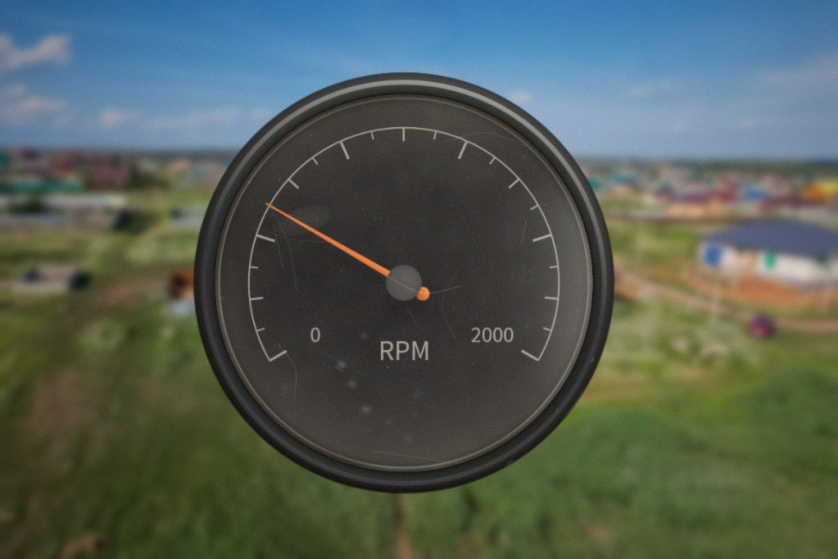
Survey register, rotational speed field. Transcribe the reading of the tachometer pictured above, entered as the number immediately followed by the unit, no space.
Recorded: 500rpm
